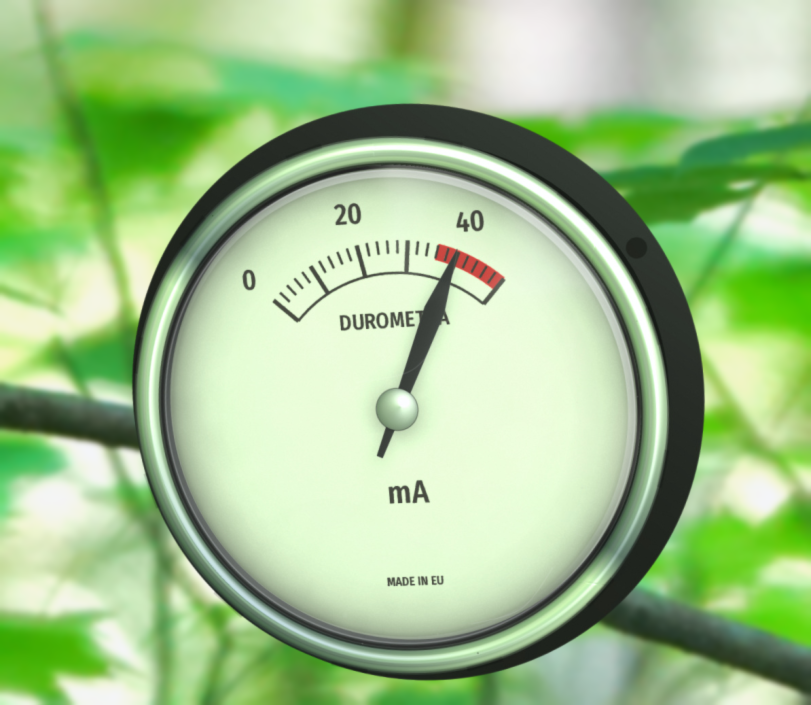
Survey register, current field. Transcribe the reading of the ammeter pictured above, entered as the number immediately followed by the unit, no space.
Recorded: 40mA
